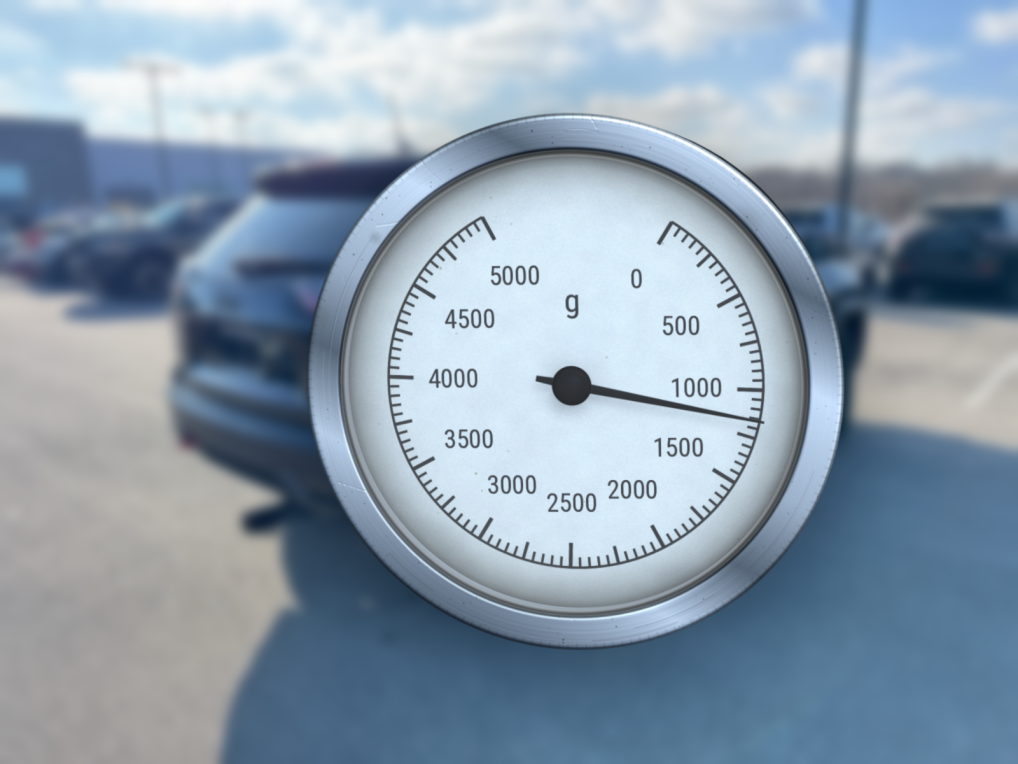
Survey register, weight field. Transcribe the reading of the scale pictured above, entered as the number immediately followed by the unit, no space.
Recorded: 1150g
